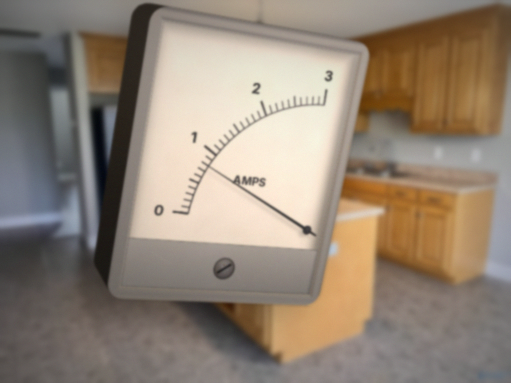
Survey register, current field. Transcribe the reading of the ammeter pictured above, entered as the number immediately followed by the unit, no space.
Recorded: 0.8A
